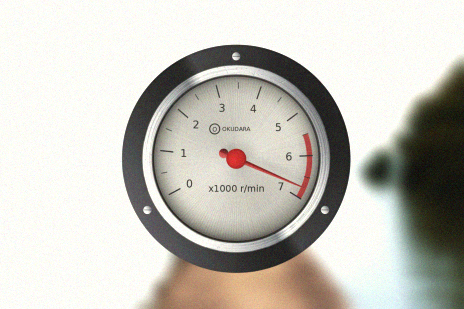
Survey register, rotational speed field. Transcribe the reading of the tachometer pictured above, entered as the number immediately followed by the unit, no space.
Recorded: 6750rpm
